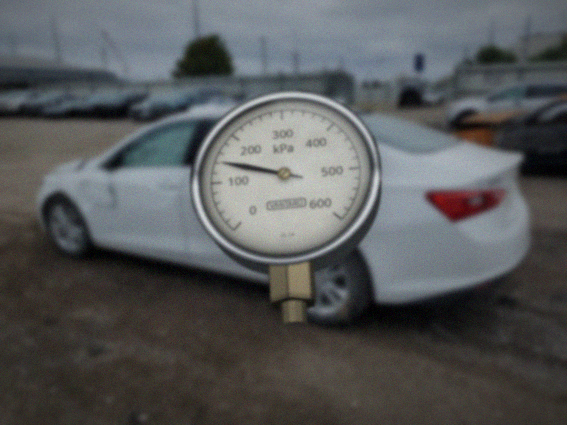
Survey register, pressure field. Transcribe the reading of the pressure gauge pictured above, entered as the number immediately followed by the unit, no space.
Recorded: 140kPa
